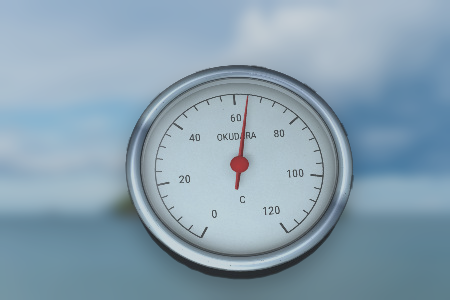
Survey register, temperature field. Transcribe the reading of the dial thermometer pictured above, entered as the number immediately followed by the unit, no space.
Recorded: 64°C
